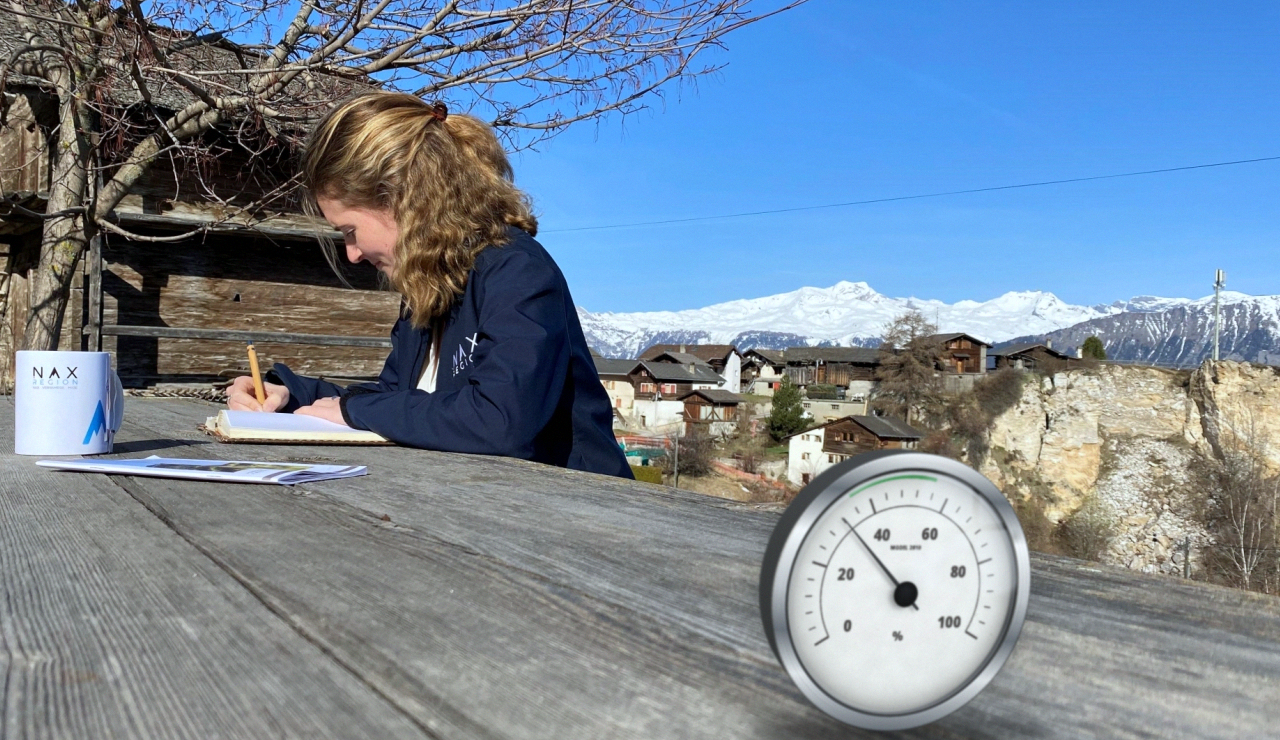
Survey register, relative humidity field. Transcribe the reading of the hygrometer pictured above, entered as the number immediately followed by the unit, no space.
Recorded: 32%
